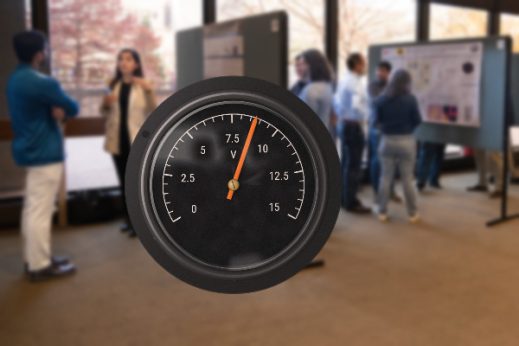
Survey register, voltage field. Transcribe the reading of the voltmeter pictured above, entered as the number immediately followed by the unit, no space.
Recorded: 8.75V
